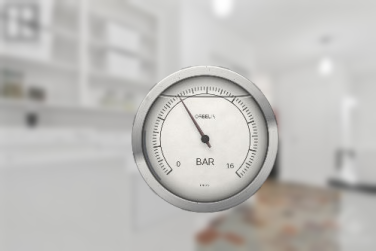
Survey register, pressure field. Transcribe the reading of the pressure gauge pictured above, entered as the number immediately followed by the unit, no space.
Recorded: 6bar
